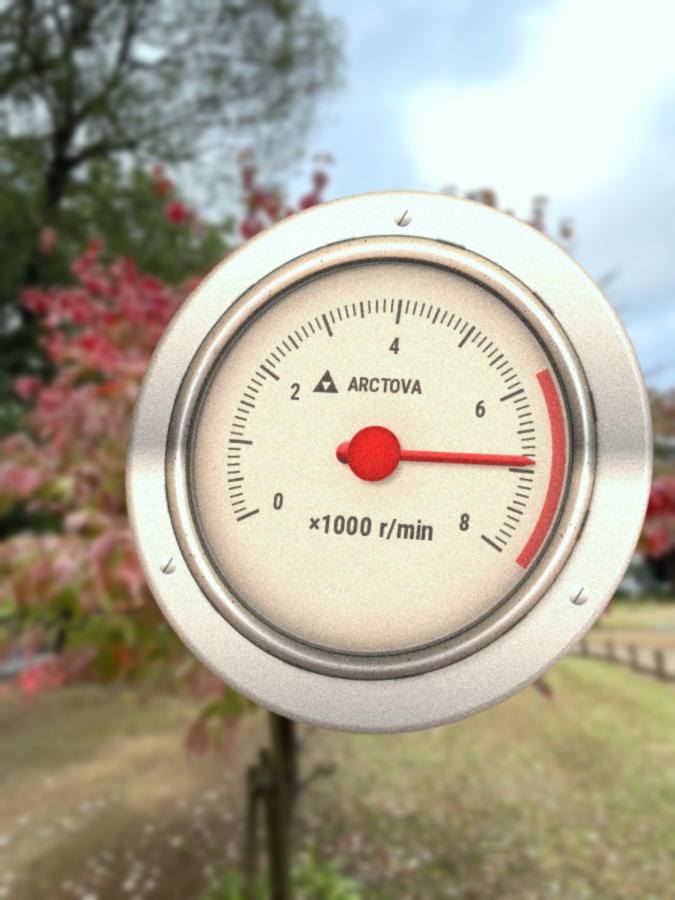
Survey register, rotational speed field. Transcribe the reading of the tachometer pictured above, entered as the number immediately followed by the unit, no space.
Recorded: 6900rpm
